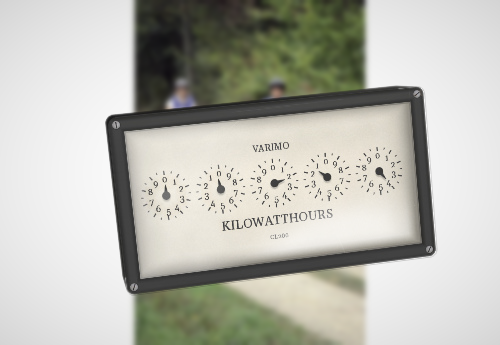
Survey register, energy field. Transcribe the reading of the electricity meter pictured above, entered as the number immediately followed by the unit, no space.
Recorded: 214kWh
